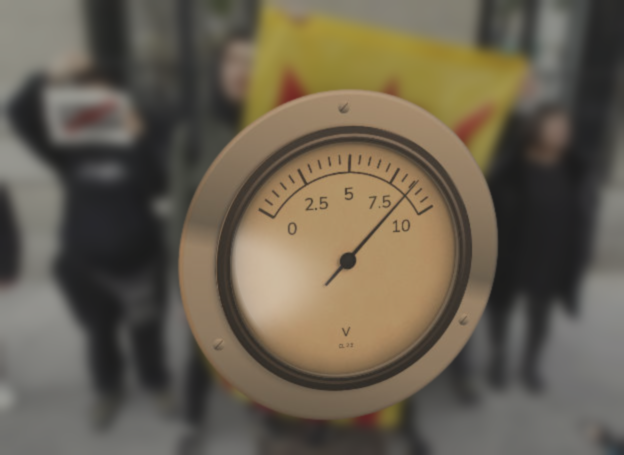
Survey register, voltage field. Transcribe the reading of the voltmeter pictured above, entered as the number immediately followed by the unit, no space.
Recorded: 8.5V
